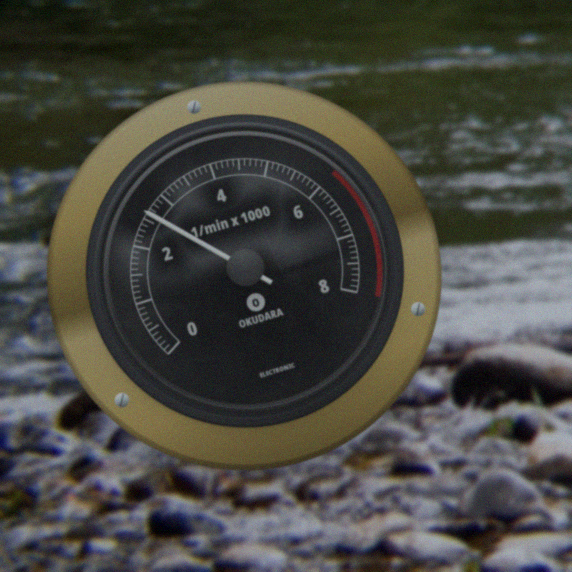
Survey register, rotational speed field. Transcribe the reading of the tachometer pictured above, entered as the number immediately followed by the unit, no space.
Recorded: 2600rpm
